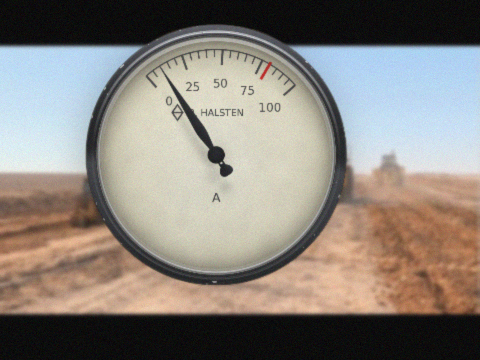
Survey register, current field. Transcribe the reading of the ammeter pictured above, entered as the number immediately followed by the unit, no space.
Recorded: 10A
